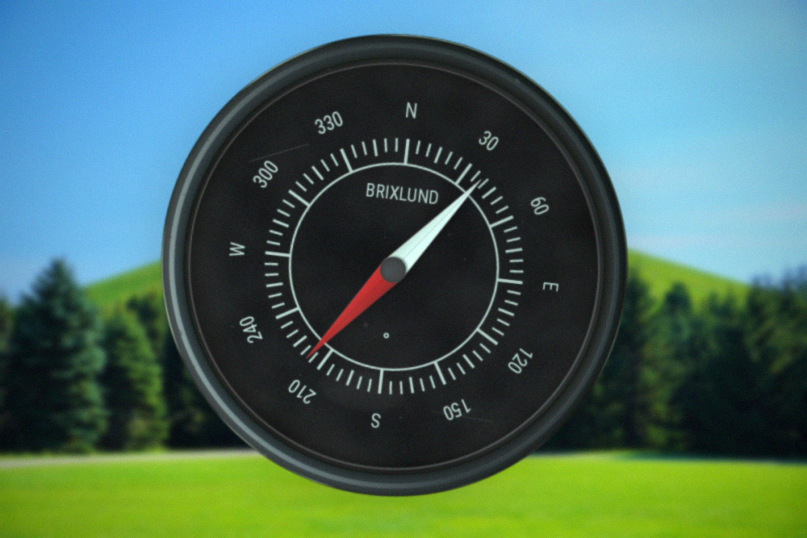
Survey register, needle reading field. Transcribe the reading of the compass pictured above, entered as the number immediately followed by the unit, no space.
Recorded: 217.5°
